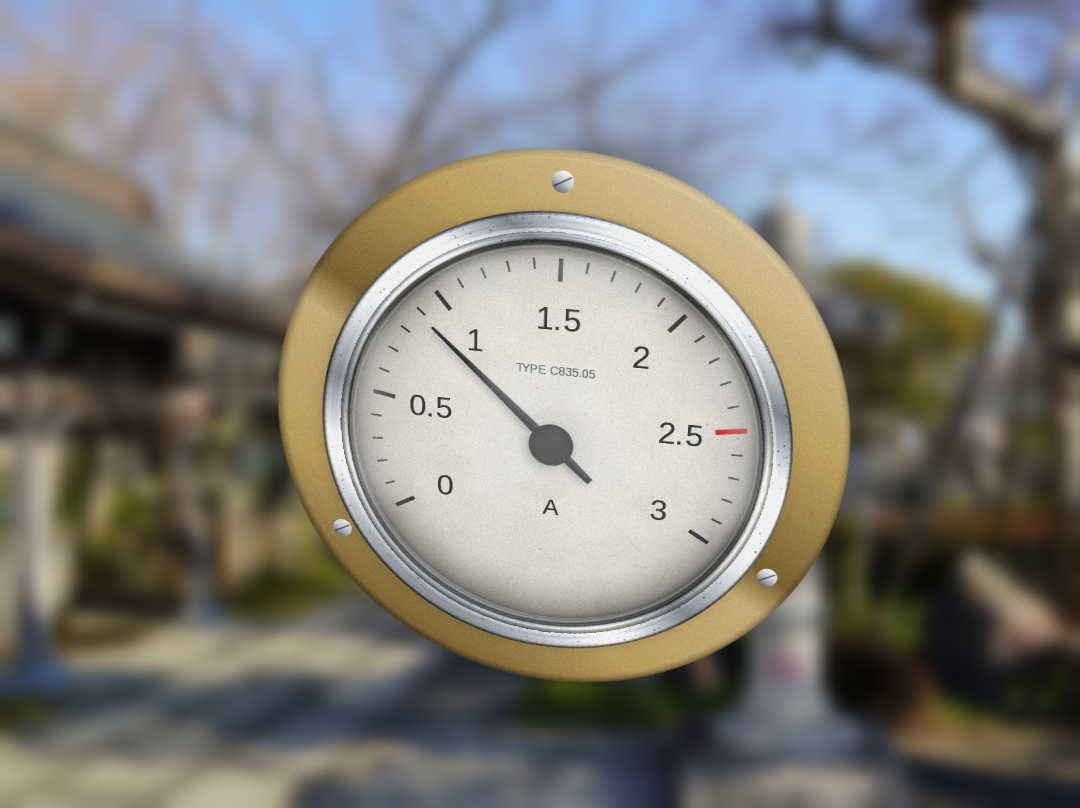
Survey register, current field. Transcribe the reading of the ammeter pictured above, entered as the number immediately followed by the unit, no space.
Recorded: 0.9A
